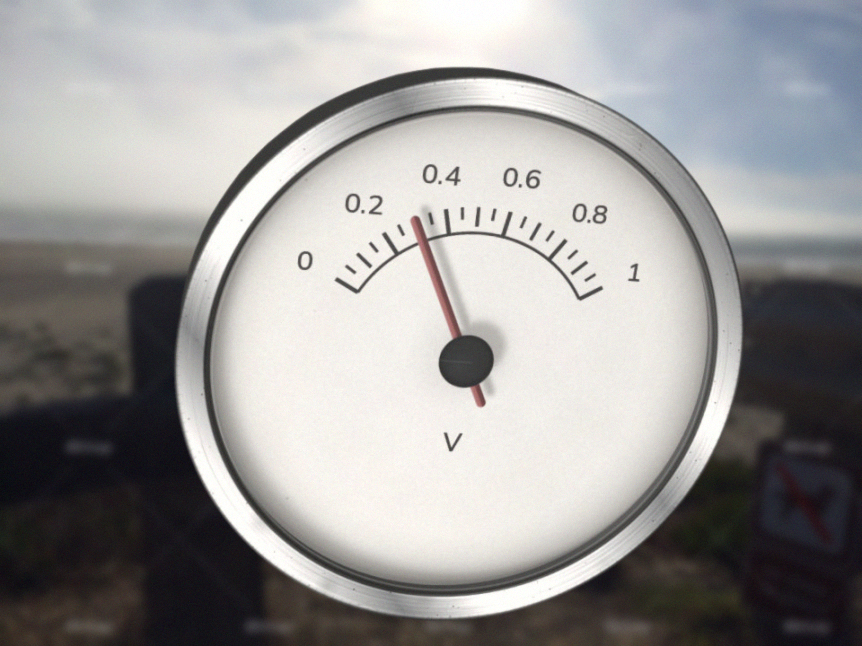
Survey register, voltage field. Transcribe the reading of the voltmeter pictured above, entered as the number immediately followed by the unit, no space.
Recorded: 0.3V
